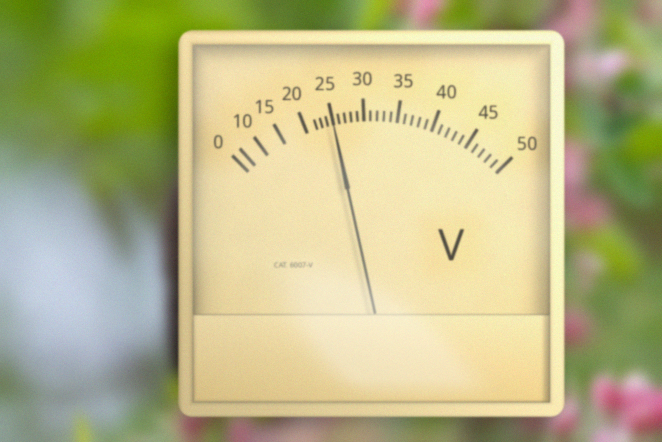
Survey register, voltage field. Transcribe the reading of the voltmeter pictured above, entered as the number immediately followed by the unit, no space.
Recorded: 25V
